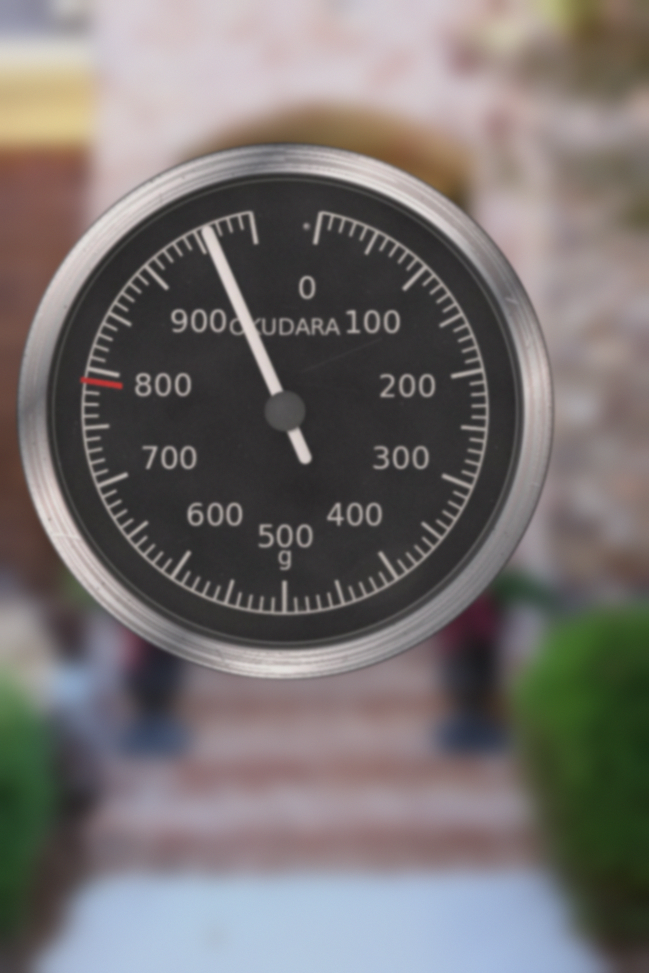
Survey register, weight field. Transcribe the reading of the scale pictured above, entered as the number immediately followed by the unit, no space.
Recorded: 960g
